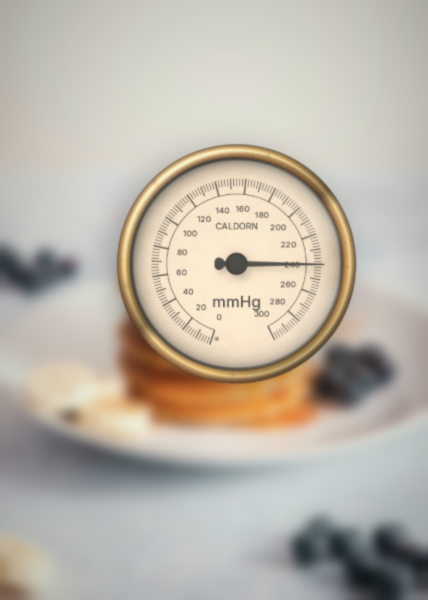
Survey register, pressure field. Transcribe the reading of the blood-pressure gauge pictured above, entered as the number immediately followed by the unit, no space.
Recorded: 240mmHg
